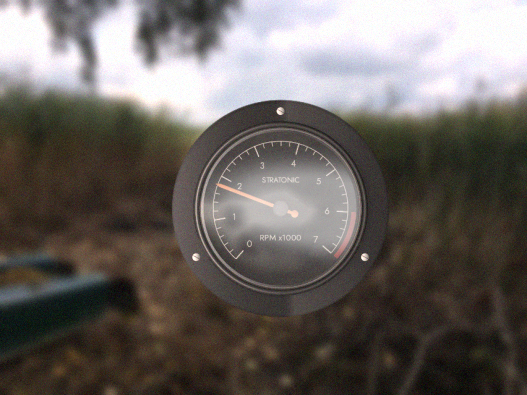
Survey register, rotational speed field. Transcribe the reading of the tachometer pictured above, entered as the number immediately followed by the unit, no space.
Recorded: 1800rpm
